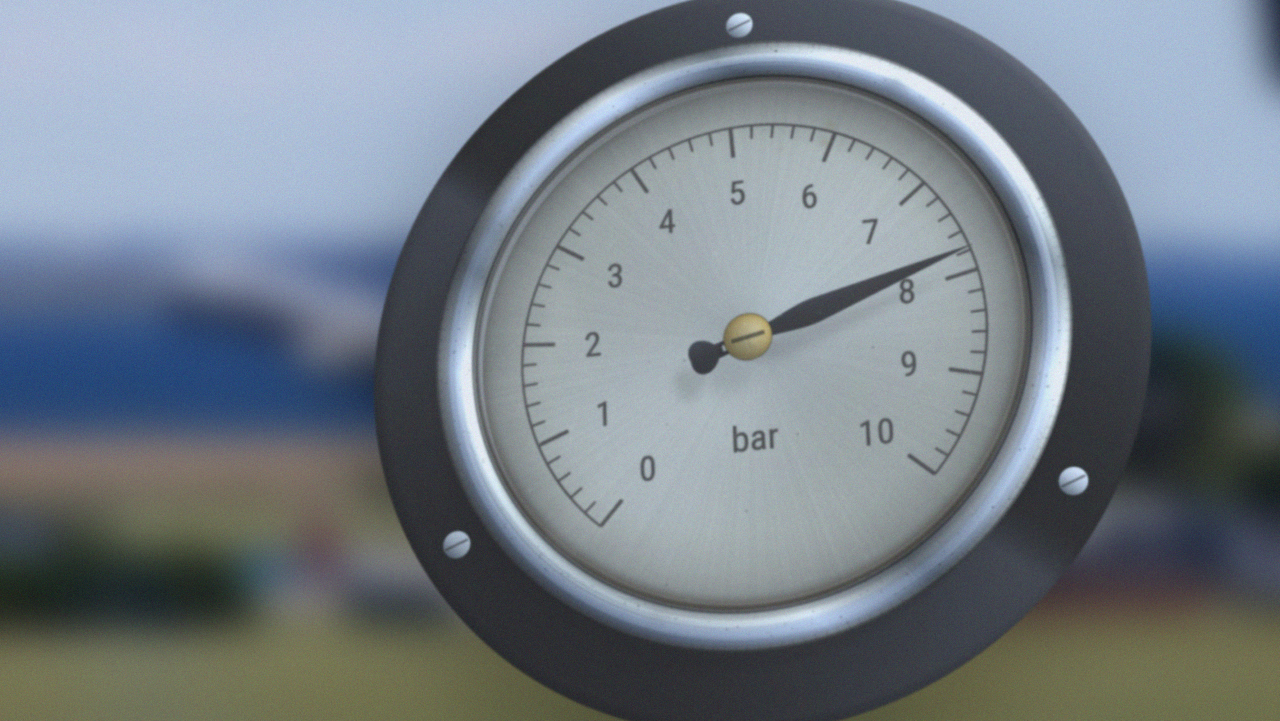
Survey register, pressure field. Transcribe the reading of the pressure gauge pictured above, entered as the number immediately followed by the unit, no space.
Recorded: 7.8bar
